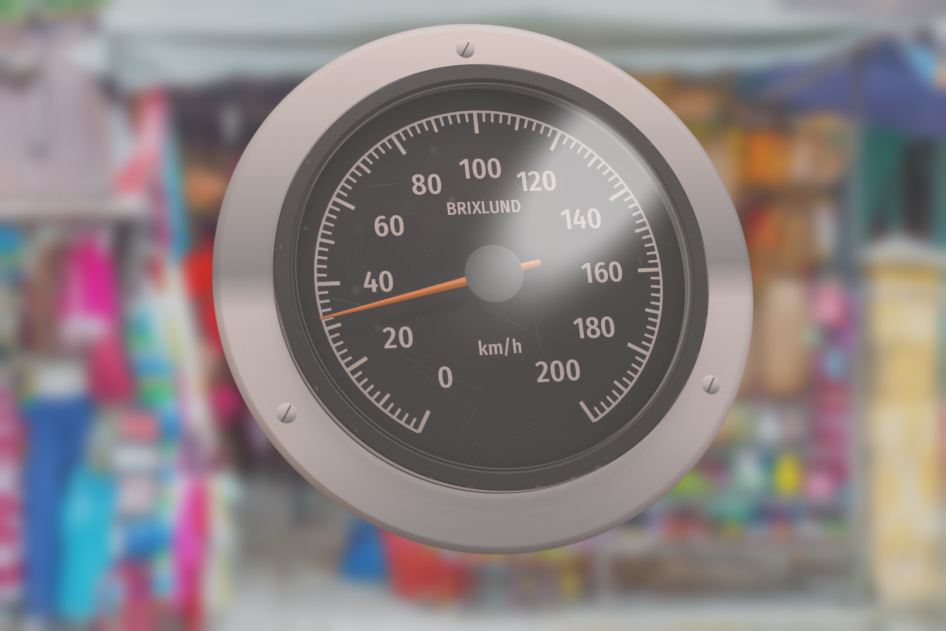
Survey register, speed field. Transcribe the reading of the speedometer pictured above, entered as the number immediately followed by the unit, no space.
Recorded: 32km/h
